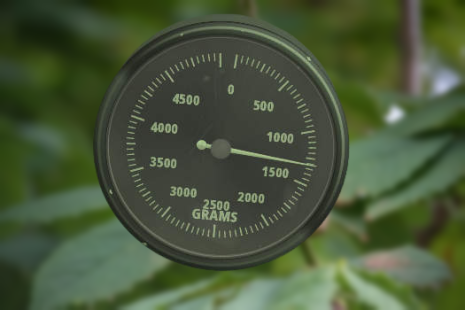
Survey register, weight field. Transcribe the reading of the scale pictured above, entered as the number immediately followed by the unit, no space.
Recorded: 1300g
